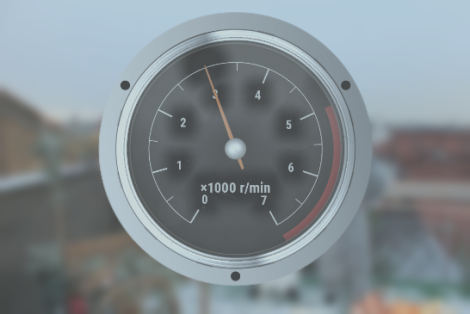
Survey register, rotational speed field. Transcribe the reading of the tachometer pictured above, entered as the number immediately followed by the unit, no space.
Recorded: 3000rpm
